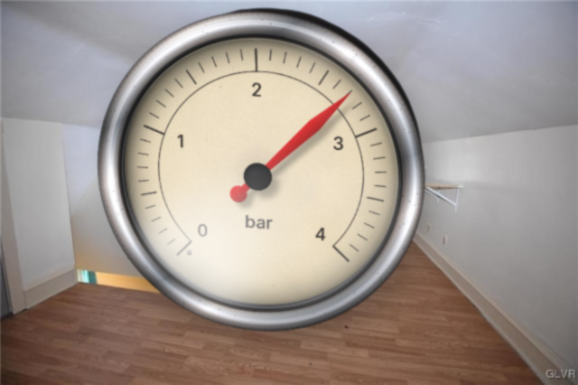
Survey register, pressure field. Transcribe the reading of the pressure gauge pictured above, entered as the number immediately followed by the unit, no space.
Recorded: 2.7bar
